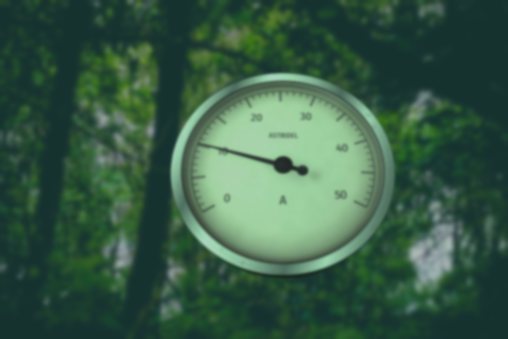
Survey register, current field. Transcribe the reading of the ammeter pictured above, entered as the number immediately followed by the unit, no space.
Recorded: 10A
